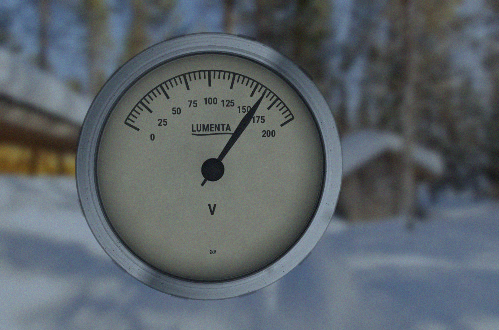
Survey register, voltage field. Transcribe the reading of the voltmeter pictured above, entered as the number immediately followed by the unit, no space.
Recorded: 160V
